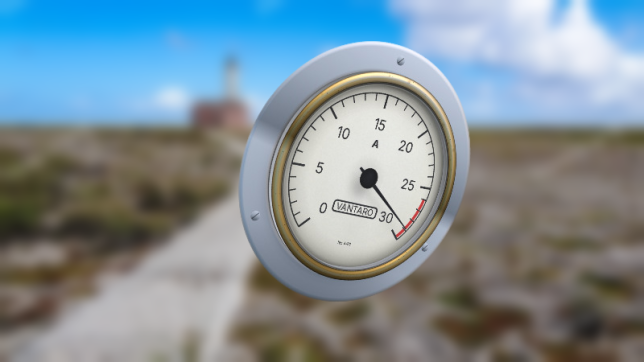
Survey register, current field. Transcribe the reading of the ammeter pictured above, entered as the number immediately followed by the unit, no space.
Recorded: 29A
